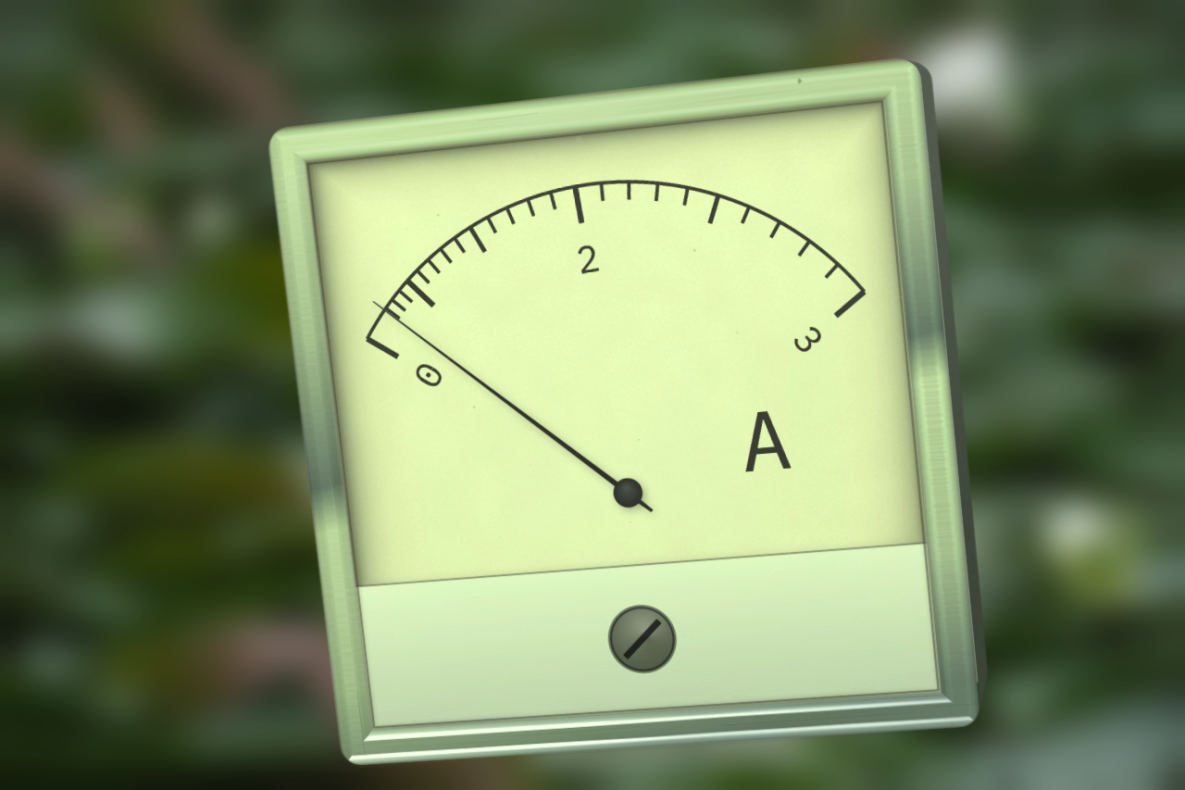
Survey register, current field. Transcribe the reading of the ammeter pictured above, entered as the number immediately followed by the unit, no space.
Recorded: 0.7A
